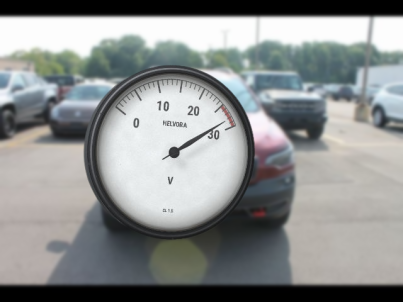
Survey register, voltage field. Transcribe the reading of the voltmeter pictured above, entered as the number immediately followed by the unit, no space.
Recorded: 28V
